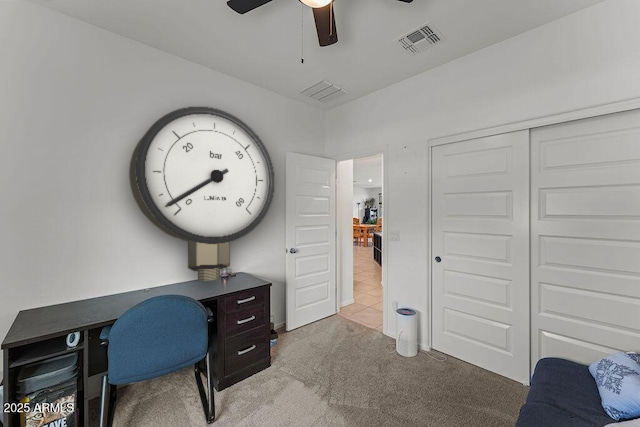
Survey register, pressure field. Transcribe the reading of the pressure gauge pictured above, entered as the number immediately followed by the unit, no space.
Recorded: 2.5bar
